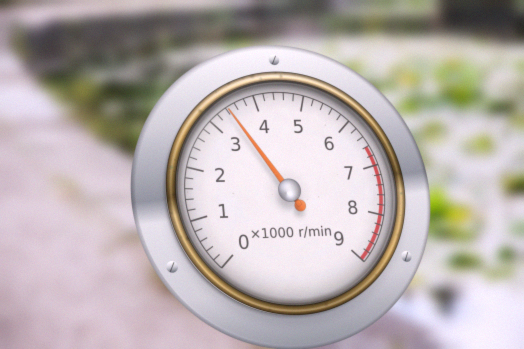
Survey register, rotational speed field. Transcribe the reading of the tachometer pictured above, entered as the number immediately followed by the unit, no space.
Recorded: 3400rpm
